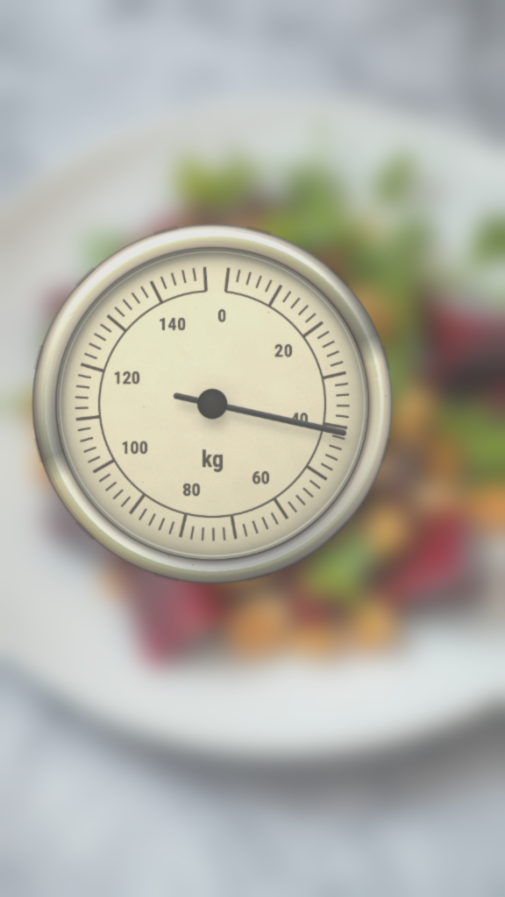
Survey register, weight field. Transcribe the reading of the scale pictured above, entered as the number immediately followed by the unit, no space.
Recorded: 41kg
